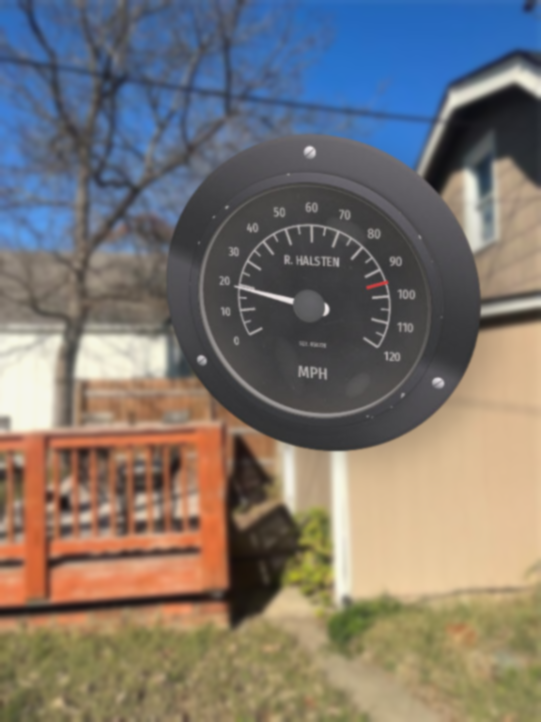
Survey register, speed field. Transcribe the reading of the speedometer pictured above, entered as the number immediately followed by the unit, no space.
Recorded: 20mph
